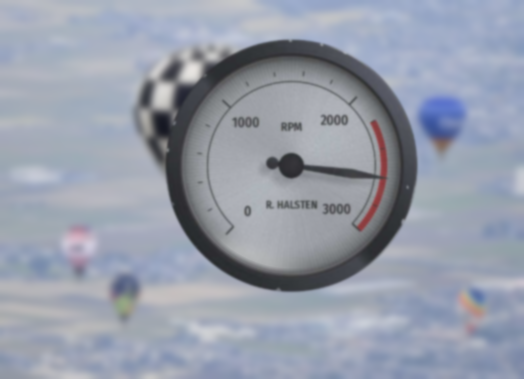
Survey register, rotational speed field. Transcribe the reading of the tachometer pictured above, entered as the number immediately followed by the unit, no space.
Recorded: 2600rpm
